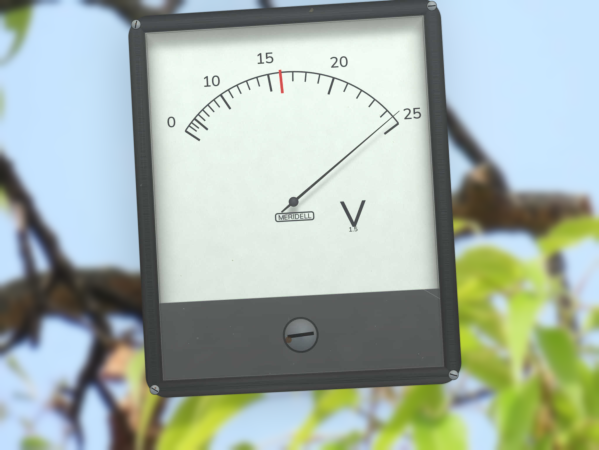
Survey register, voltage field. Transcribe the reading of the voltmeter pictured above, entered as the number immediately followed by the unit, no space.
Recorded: 24.5V
